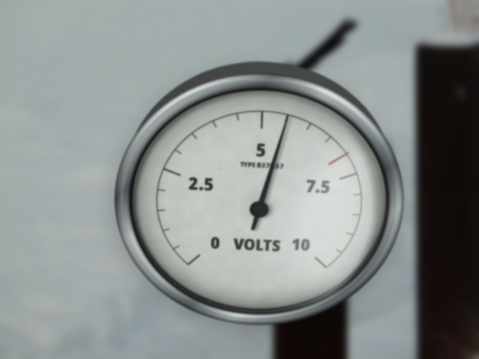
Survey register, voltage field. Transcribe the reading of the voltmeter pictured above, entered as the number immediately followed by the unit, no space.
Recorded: 5.5V
